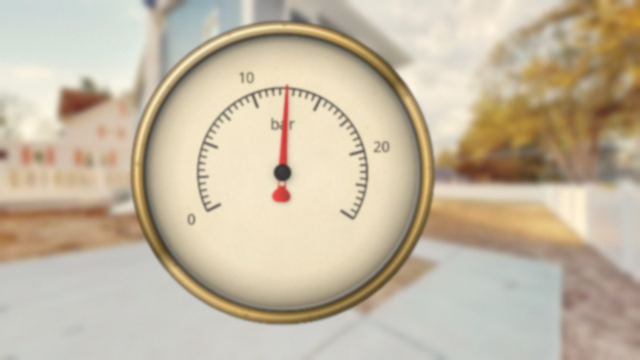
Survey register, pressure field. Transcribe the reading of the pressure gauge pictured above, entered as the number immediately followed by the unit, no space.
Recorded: 12.5bar
